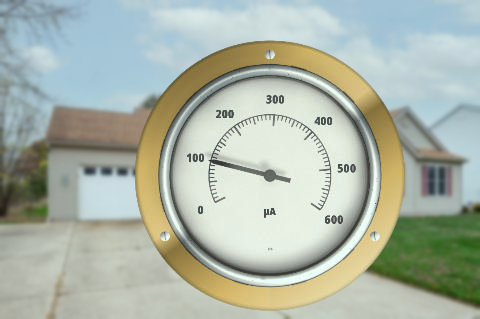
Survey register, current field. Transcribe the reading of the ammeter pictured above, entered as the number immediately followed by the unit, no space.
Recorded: 100µA
